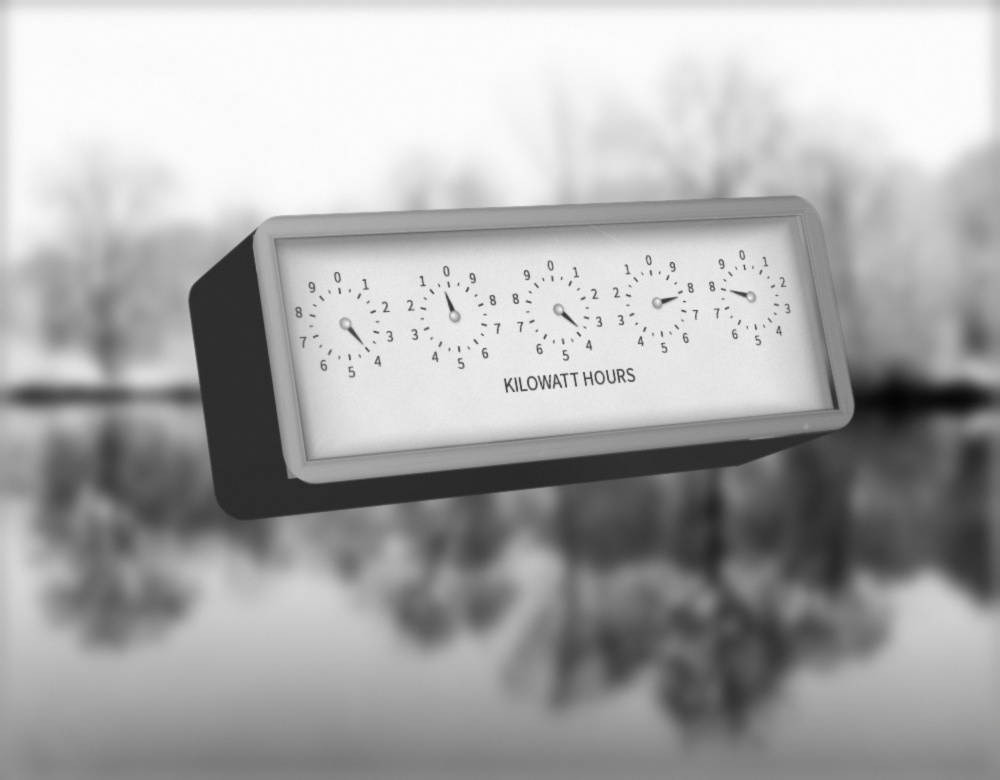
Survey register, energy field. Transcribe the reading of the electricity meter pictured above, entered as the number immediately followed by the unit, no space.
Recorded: 40378kWh
